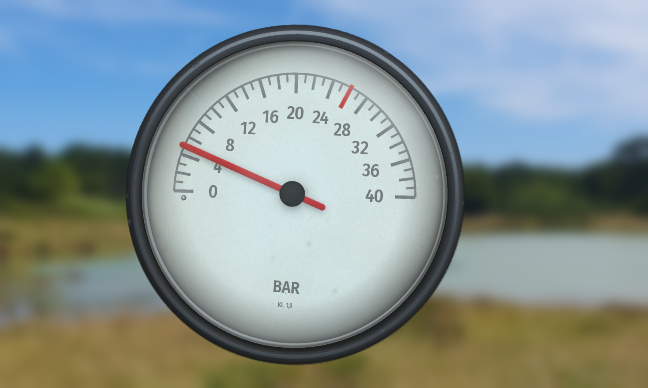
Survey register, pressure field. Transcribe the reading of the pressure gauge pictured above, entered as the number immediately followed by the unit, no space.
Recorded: 5bar
